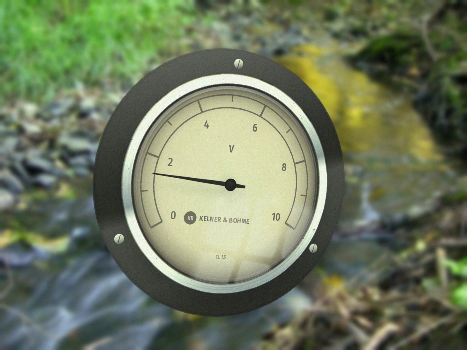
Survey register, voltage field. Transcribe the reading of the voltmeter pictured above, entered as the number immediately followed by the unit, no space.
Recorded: 1.5V
